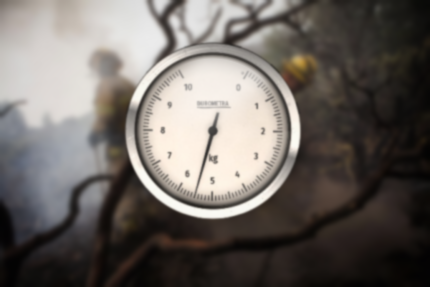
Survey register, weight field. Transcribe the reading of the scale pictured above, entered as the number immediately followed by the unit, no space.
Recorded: 5.5kg
